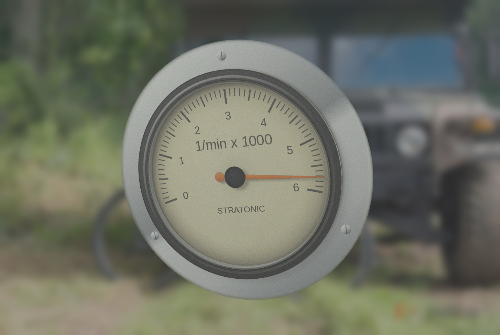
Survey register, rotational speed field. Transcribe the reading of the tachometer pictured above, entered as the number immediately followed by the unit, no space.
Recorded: 5700rpm
